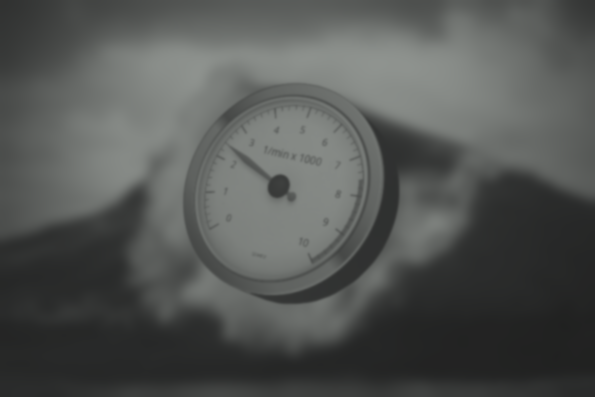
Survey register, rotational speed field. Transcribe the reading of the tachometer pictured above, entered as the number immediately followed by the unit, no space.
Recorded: 2400rpm
